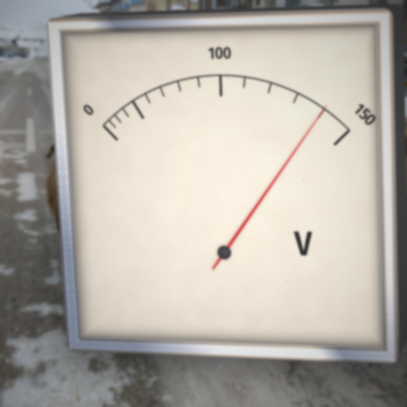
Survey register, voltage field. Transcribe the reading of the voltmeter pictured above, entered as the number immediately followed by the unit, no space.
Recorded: 140V
